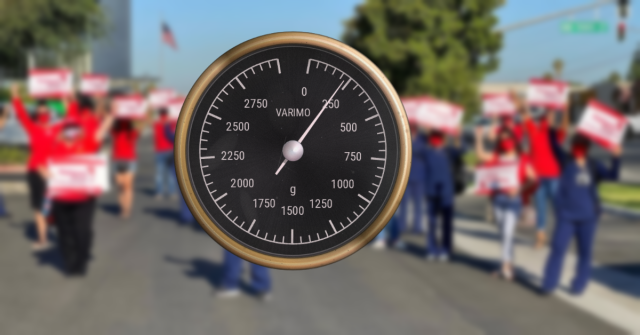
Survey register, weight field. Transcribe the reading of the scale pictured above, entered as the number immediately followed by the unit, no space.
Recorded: 225g
